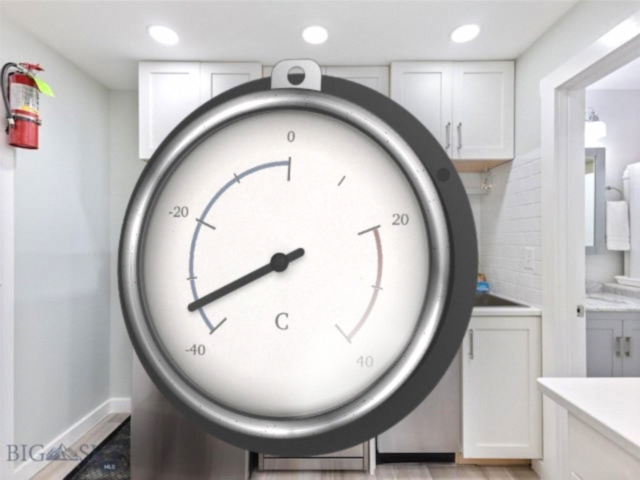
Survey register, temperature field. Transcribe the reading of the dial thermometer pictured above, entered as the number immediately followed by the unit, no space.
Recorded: -35°C
